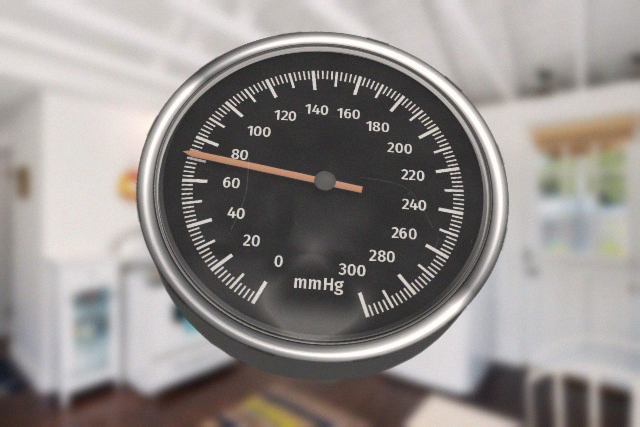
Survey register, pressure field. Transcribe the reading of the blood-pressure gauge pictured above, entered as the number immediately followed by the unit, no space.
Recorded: 70mmHg
